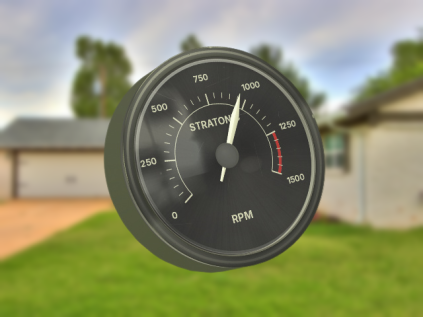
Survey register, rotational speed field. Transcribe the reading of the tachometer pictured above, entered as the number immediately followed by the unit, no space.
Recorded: 950rpm
